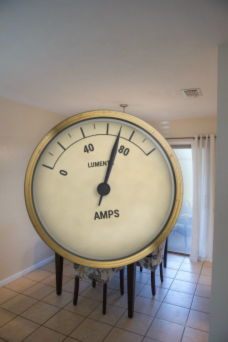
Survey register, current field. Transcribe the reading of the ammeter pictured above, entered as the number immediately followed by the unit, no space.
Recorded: 70A
